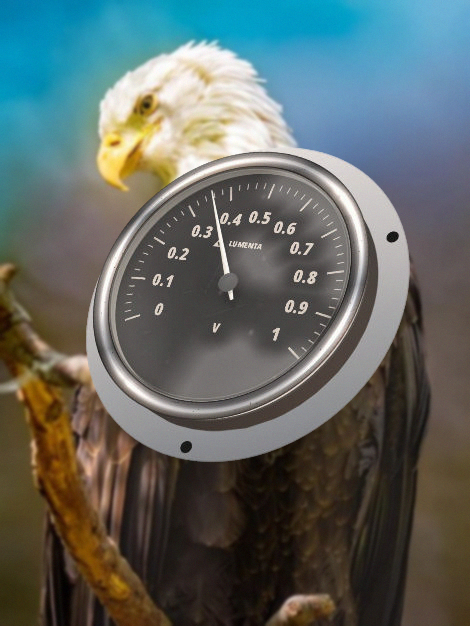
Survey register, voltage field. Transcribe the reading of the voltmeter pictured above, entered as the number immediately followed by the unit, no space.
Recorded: 0.36V
